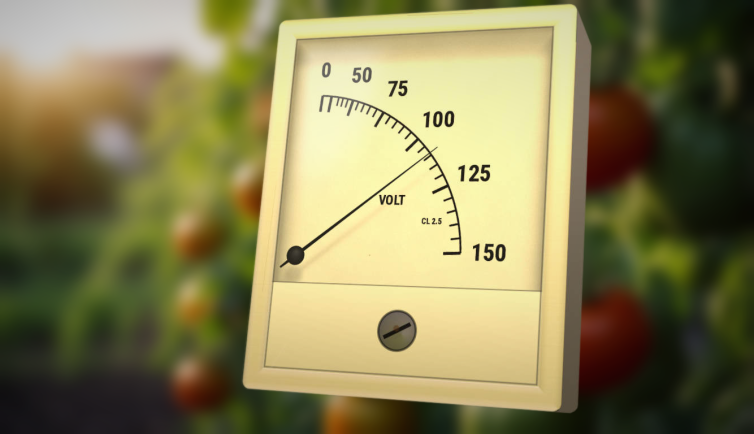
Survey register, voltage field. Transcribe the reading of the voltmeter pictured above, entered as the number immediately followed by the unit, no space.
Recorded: 110V
